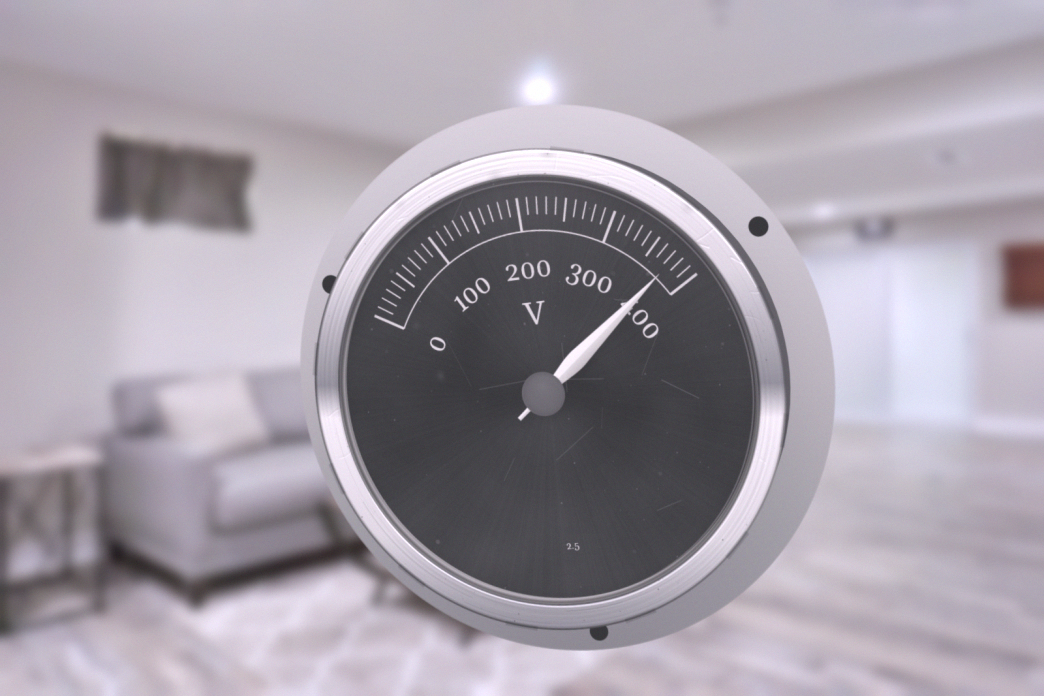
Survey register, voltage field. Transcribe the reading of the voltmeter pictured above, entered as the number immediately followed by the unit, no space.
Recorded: 375V
